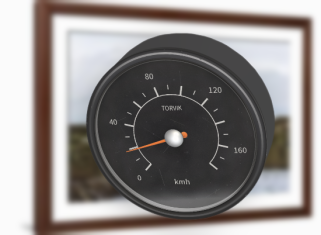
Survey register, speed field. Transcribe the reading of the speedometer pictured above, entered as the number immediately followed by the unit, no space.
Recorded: 20km/h
